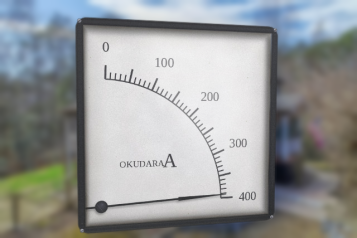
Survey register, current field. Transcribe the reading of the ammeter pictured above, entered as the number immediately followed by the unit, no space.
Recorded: 390A
